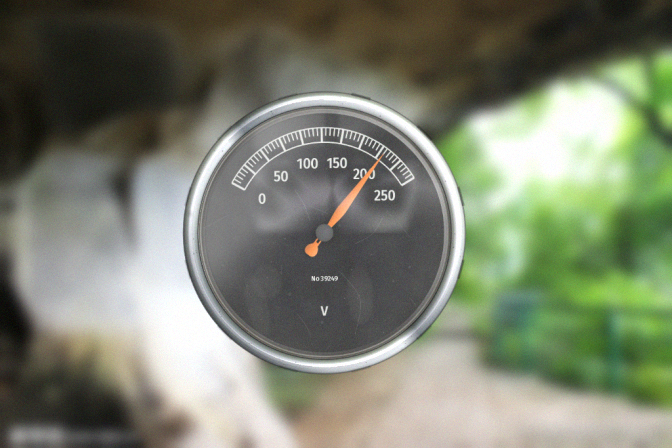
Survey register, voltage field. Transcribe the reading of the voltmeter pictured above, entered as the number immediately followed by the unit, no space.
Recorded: 205V
